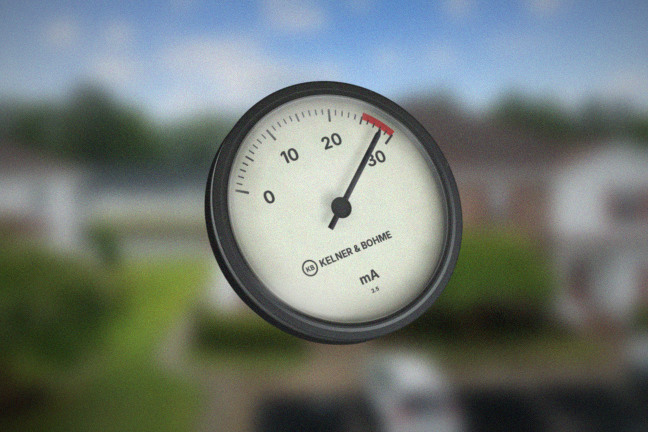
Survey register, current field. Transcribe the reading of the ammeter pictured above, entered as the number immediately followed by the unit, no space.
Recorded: 28mA
